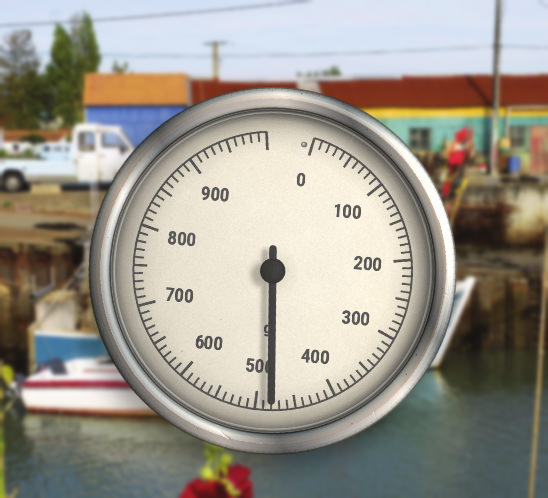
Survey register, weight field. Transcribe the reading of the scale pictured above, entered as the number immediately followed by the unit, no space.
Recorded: 480g
